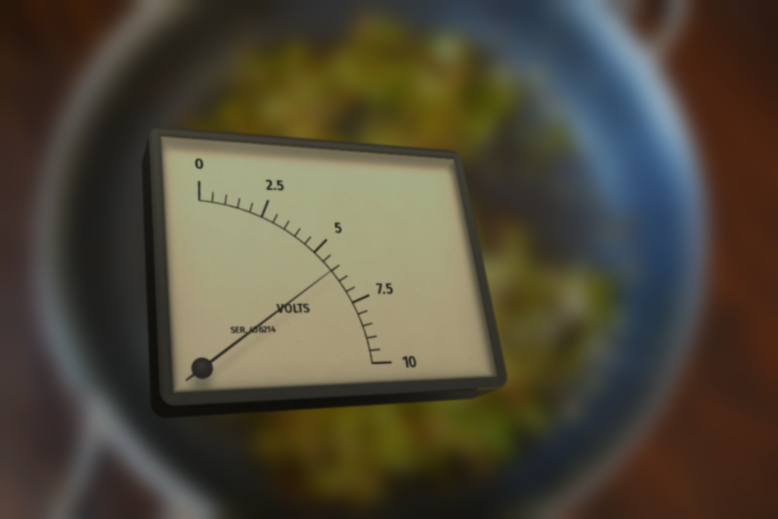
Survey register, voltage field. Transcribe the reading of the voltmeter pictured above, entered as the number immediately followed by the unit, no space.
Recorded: 6V
